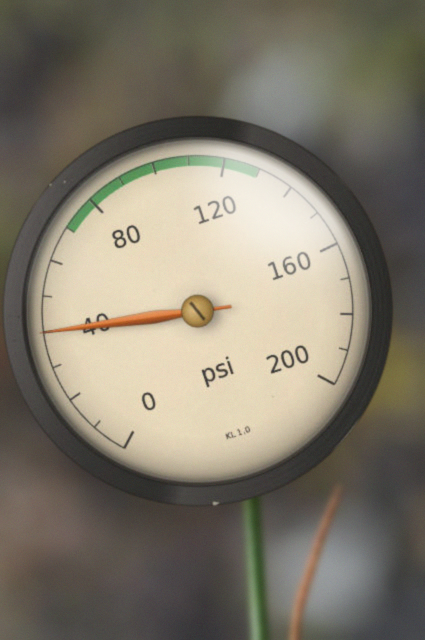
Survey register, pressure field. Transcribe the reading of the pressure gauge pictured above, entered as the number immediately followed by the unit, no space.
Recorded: 40psi
